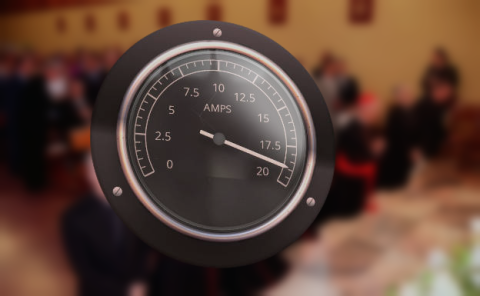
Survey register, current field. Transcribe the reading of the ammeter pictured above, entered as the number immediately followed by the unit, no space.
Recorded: 19A
